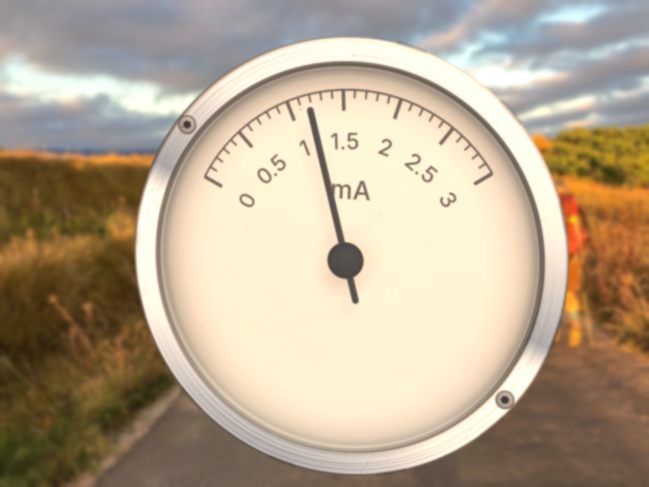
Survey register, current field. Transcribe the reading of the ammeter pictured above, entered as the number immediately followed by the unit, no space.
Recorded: 1.2mA
